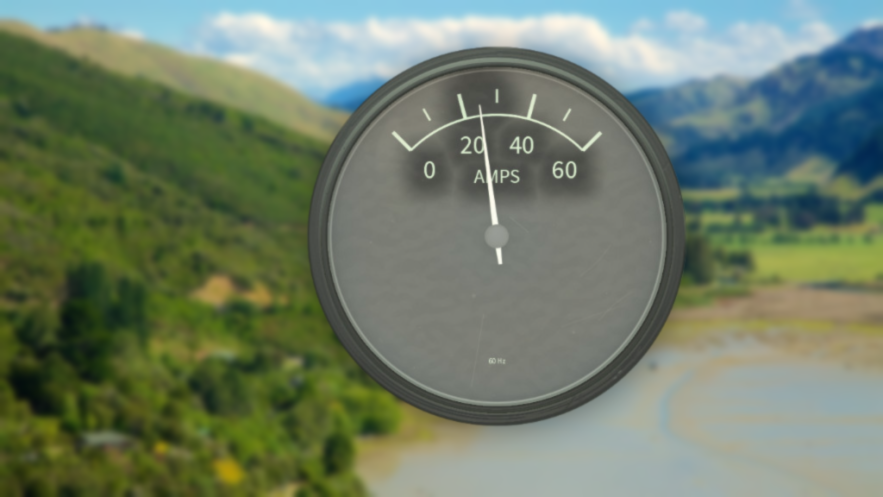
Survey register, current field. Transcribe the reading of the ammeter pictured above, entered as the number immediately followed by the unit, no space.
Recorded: 25A
